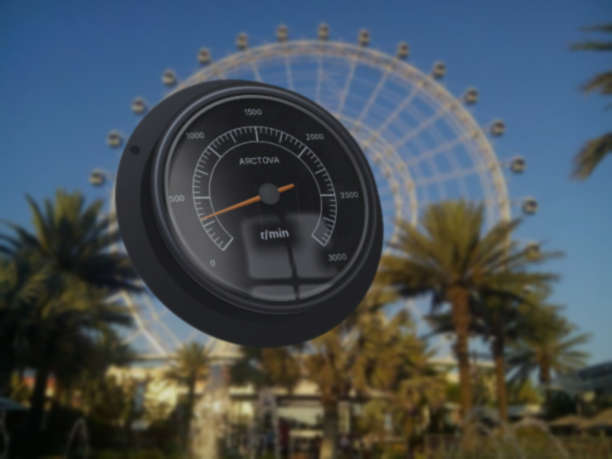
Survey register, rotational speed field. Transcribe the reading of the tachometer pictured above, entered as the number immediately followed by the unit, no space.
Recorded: 300rpm
